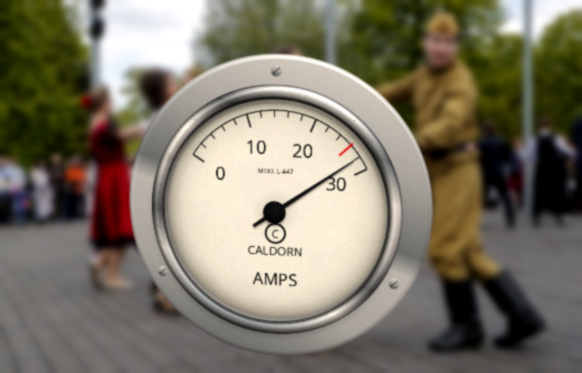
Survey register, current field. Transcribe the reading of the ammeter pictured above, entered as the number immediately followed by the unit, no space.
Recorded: 28A
